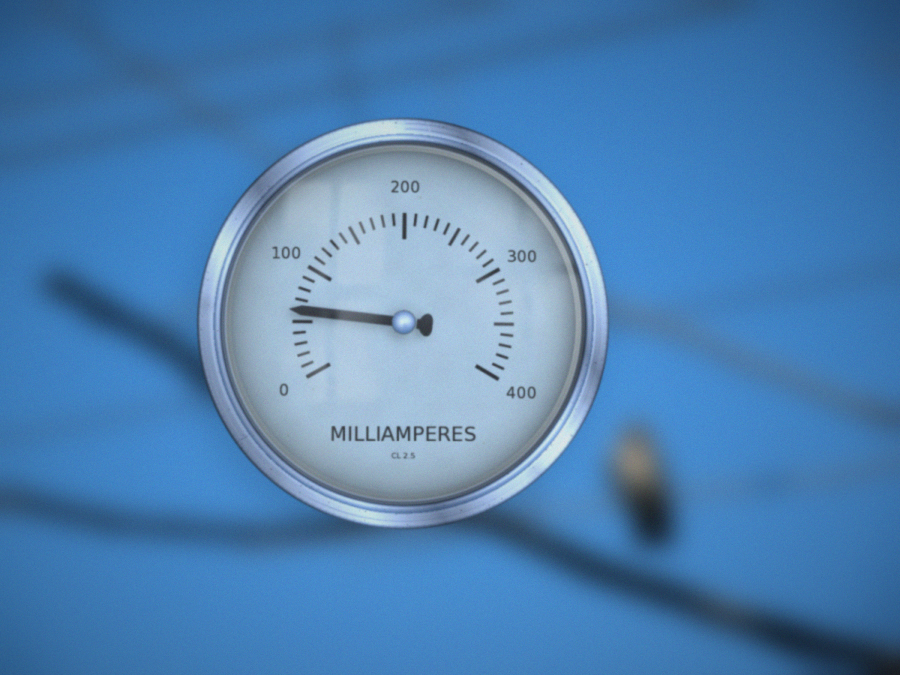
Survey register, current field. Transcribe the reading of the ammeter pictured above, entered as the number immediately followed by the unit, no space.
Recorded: 60mA
